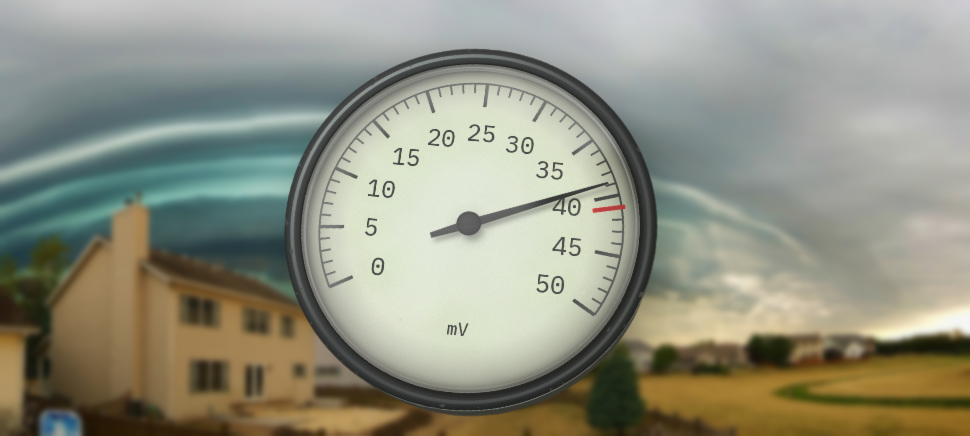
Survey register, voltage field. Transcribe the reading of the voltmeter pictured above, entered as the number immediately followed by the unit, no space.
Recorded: 39mV
